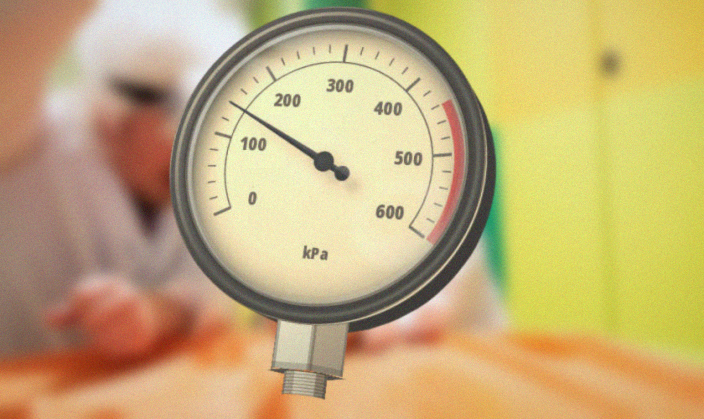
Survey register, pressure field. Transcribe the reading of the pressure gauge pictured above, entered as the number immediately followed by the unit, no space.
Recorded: 140kPa
